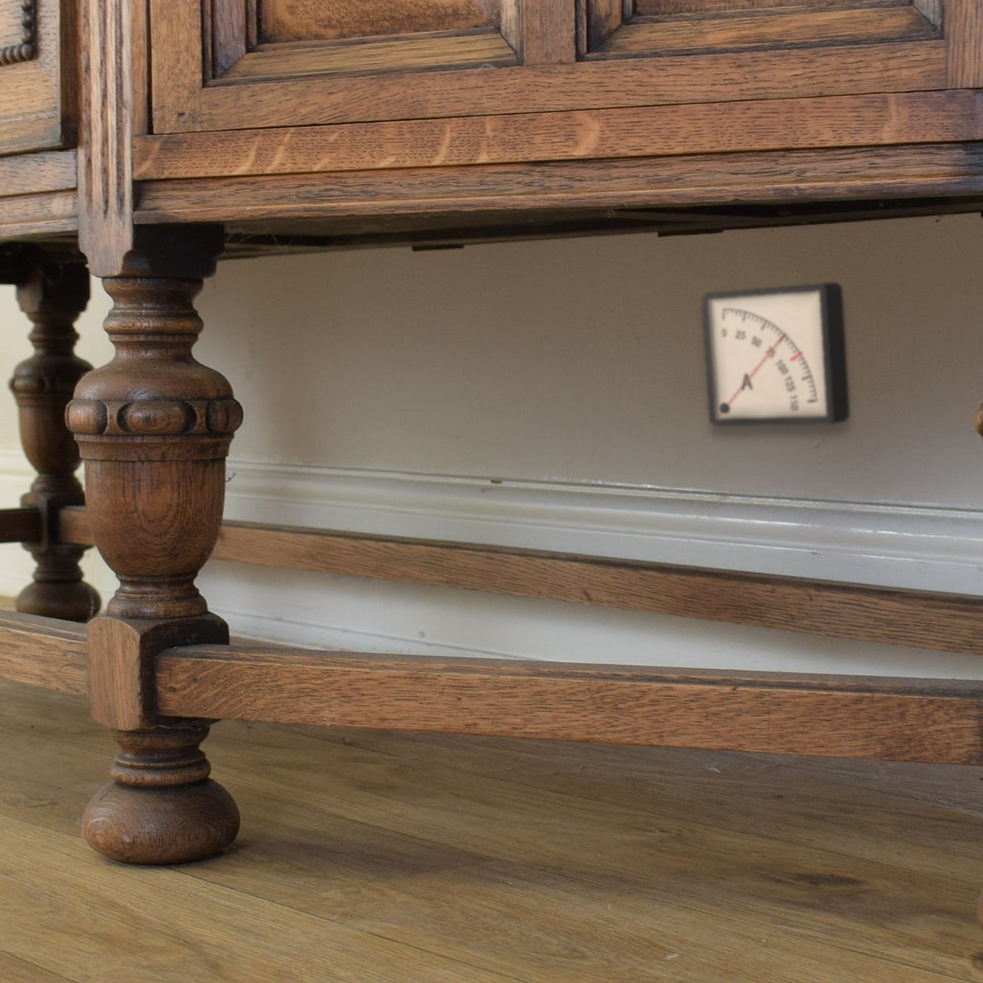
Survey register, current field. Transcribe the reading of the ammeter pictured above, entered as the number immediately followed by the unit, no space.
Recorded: 75A
